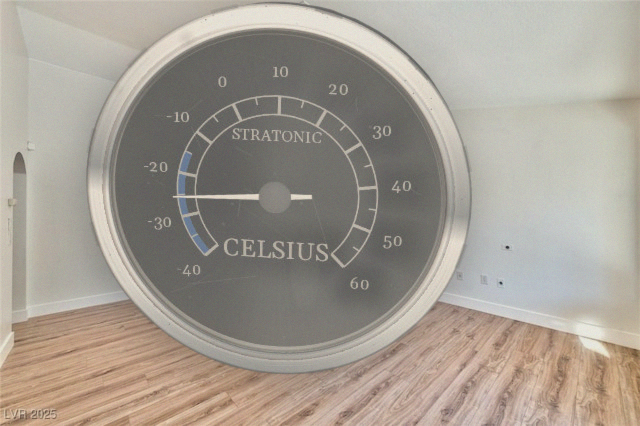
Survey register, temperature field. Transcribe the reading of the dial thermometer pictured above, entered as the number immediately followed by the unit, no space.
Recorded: -25°C
